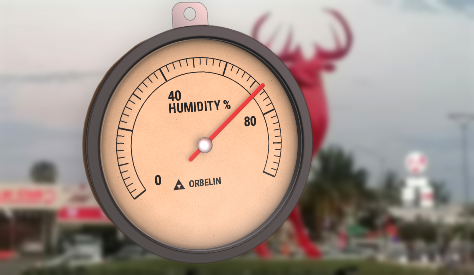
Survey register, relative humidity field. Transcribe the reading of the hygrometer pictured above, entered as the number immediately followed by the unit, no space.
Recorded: 72%
